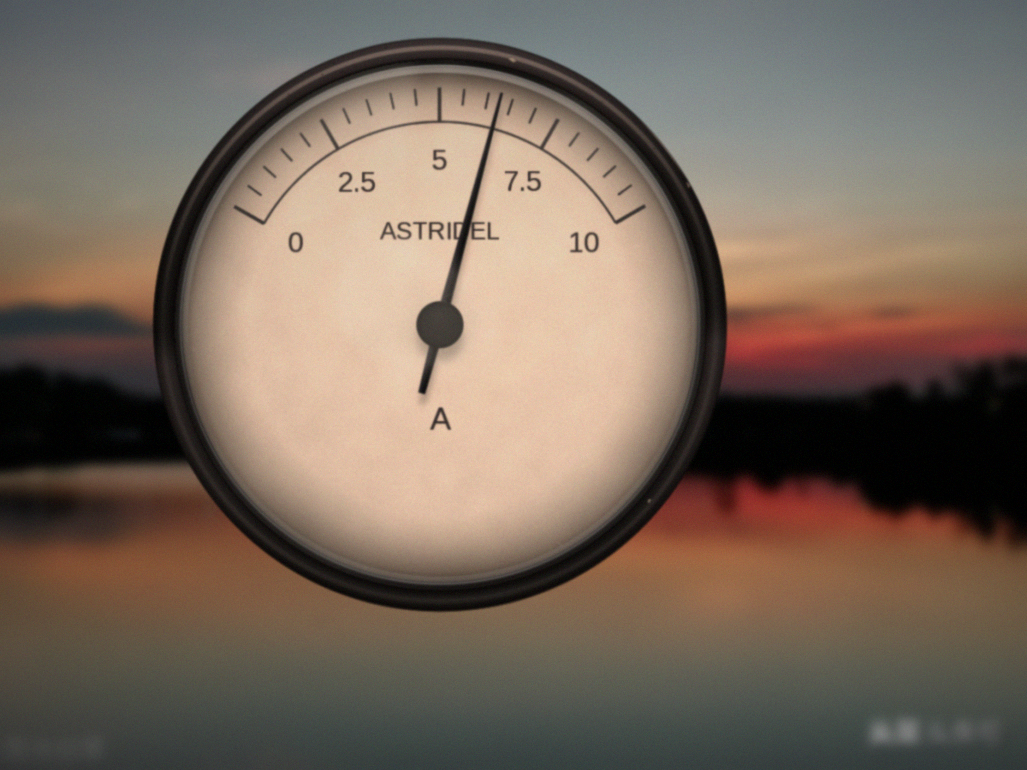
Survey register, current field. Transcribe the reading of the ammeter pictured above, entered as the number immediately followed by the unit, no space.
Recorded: 6.25A
